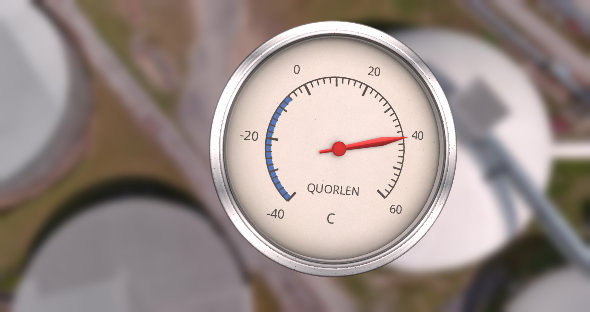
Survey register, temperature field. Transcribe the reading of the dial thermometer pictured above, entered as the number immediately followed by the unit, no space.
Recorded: 40°C
